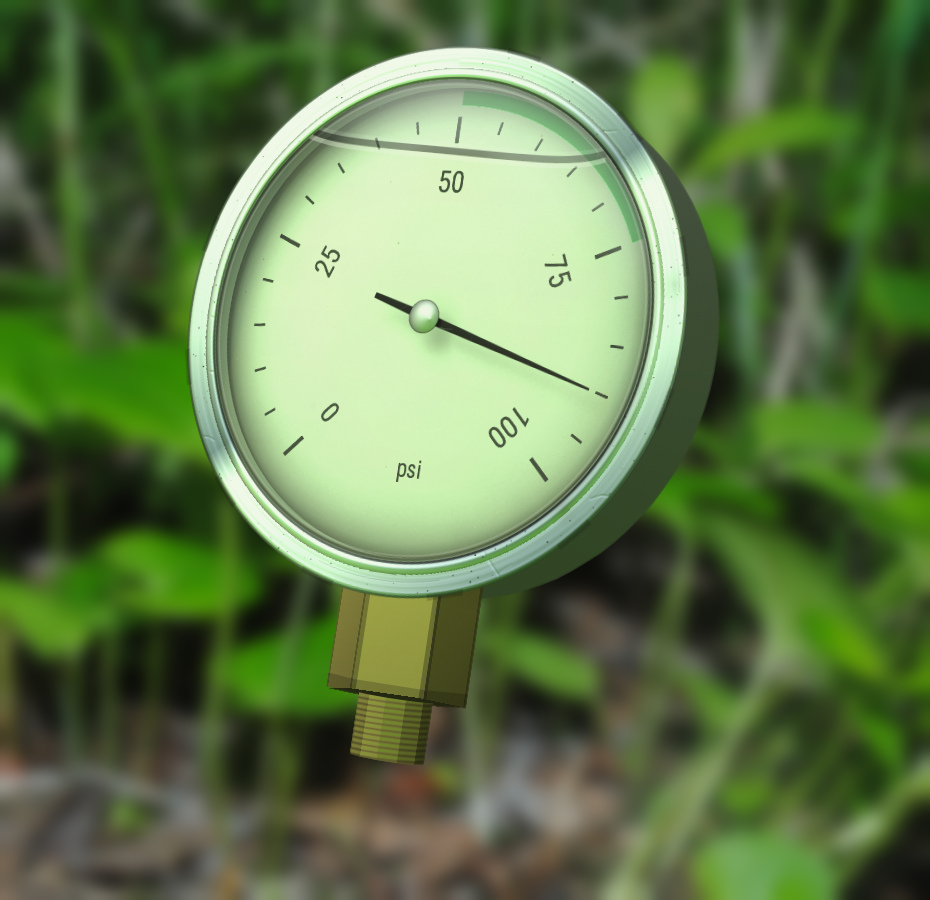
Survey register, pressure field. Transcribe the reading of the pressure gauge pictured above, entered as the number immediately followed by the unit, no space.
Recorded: 90psi
